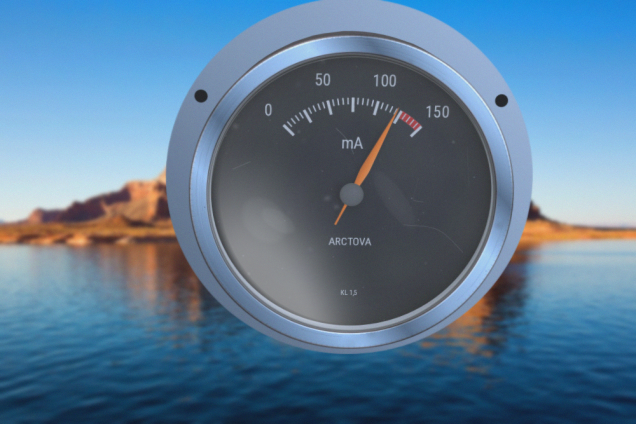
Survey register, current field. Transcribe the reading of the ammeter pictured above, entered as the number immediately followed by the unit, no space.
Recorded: 120mA
